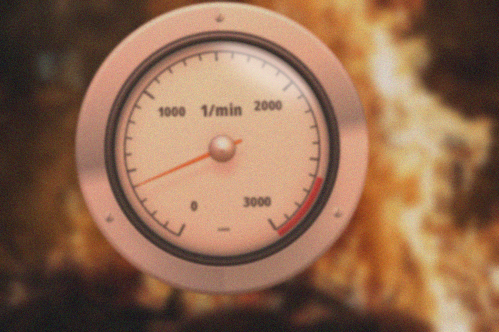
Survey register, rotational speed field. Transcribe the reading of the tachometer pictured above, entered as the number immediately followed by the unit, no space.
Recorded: 400rpm
